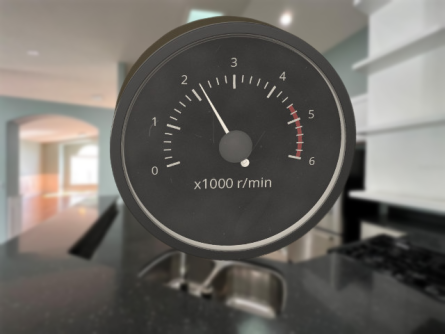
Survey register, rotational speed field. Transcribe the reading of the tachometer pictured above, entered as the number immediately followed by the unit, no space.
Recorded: 2200rpm
